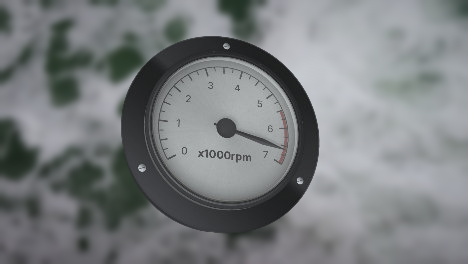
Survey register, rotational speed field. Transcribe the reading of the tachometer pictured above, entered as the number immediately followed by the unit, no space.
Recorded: 6625rpm
